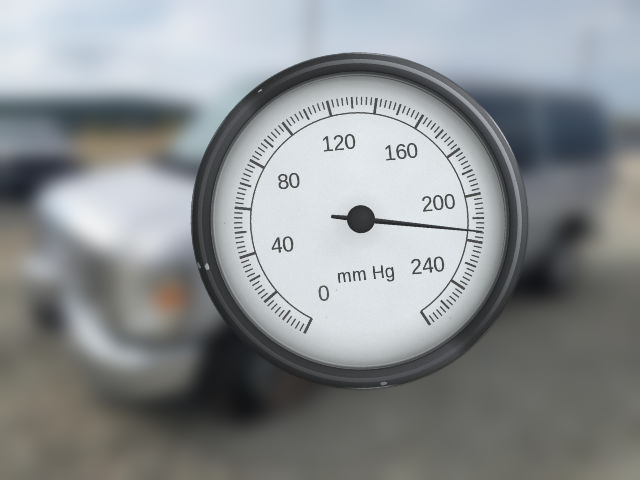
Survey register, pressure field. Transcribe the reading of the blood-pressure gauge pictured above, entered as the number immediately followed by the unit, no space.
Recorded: 216mmHg
